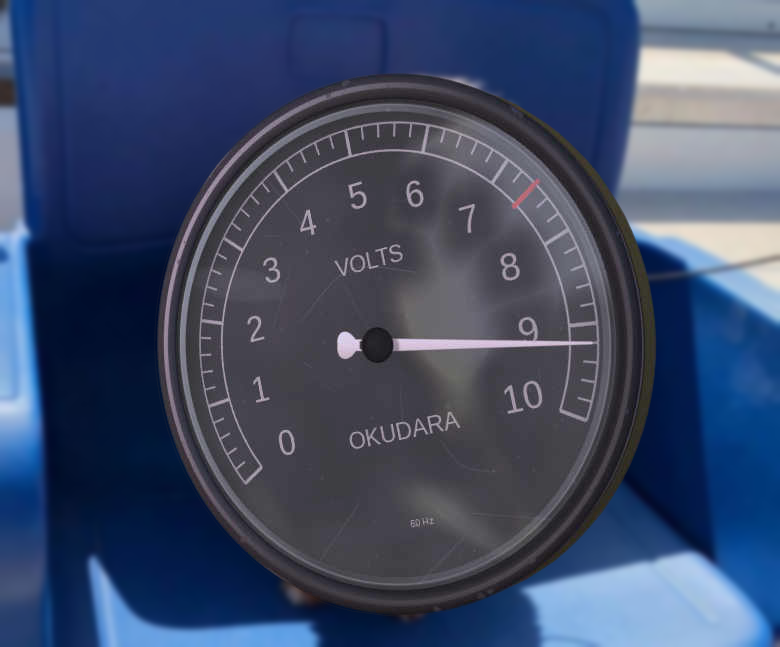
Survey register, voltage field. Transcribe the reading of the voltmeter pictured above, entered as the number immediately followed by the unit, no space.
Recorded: 9.2V
